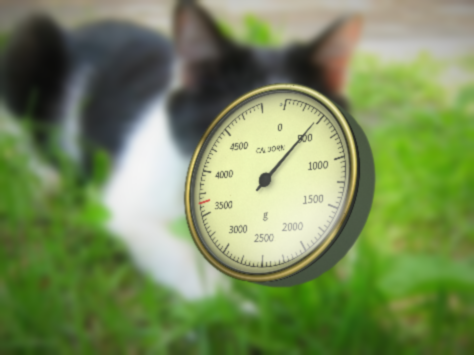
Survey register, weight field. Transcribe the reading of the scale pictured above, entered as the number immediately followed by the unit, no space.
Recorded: 500g
